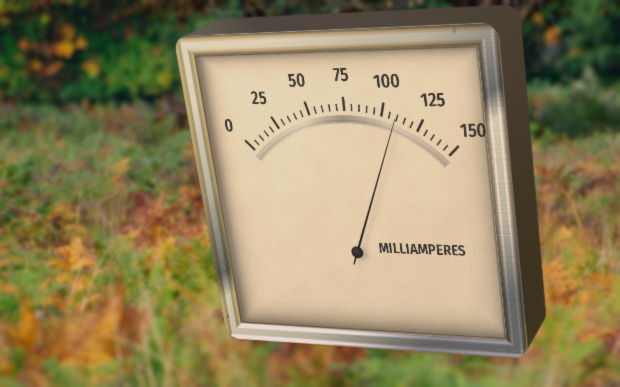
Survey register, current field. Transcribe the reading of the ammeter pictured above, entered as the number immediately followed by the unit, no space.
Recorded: 110mA
